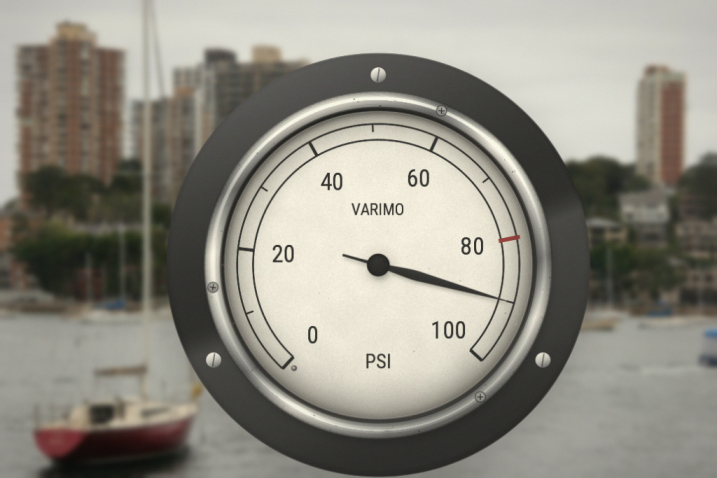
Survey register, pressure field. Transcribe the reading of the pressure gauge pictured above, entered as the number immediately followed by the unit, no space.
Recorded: 90psi
